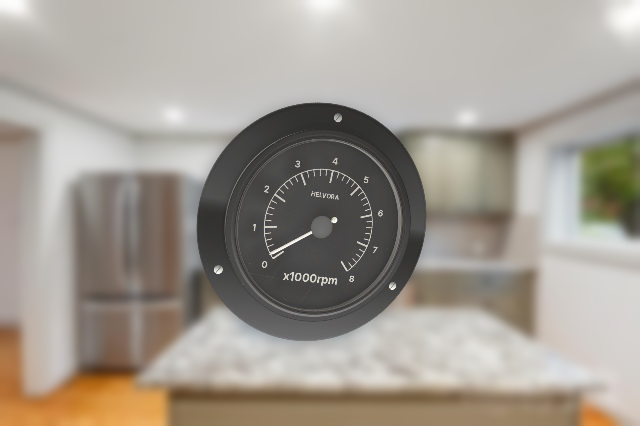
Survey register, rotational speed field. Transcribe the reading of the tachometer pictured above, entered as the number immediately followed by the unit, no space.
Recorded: 200rpm
